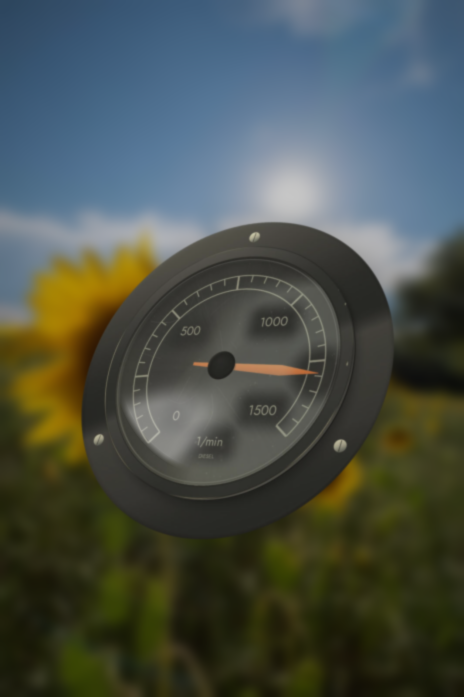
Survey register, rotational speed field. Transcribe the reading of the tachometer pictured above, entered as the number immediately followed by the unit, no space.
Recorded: 1300rpm
